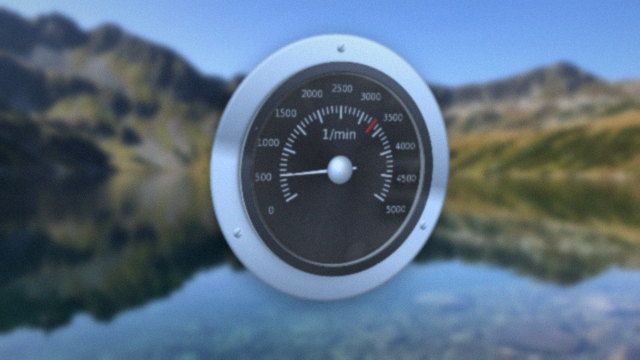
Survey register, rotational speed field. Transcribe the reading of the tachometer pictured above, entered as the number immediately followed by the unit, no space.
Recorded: 500rpm
